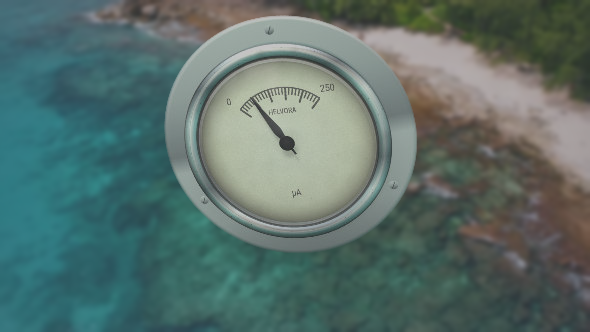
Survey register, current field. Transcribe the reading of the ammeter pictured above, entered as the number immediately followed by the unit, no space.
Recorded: 50µA
